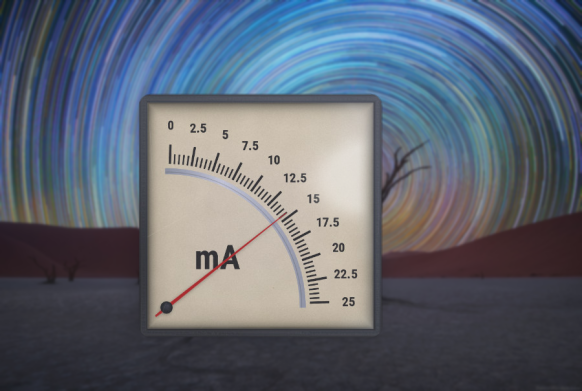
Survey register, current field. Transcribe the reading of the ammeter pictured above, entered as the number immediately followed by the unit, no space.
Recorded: 14.5mA
